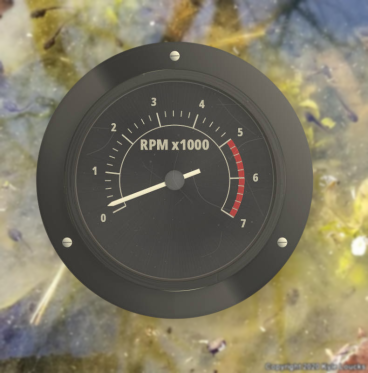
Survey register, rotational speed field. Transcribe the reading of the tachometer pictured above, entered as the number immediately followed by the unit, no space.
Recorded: 200rpm
